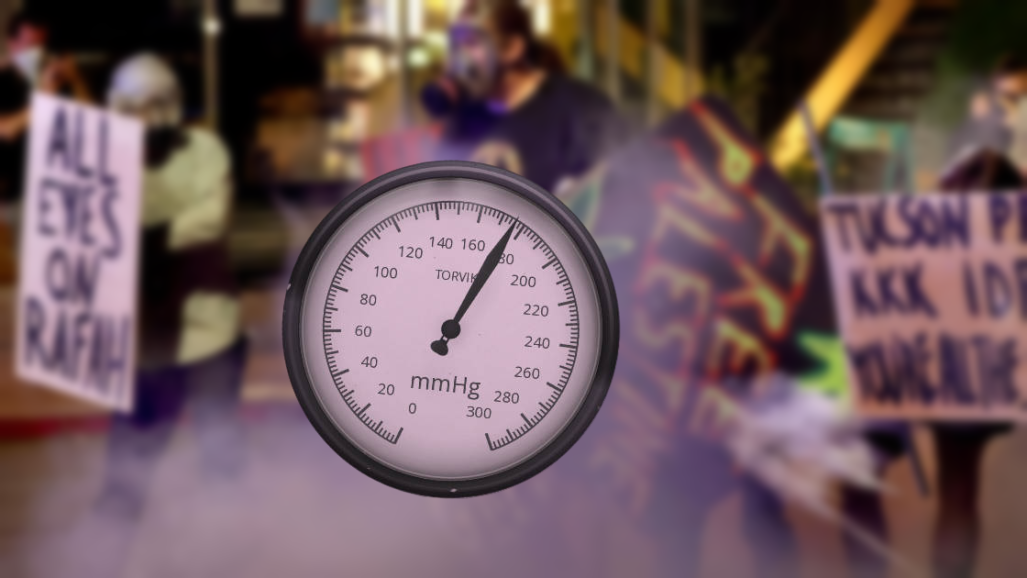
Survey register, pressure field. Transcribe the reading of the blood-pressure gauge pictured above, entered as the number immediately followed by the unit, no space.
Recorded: 176mmHg
